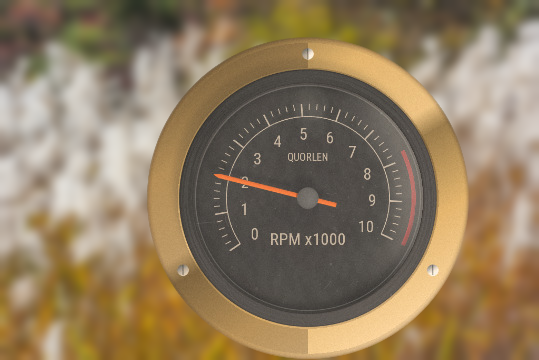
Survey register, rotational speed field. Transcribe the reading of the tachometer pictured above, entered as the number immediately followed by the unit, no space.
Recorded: 2000rpm
